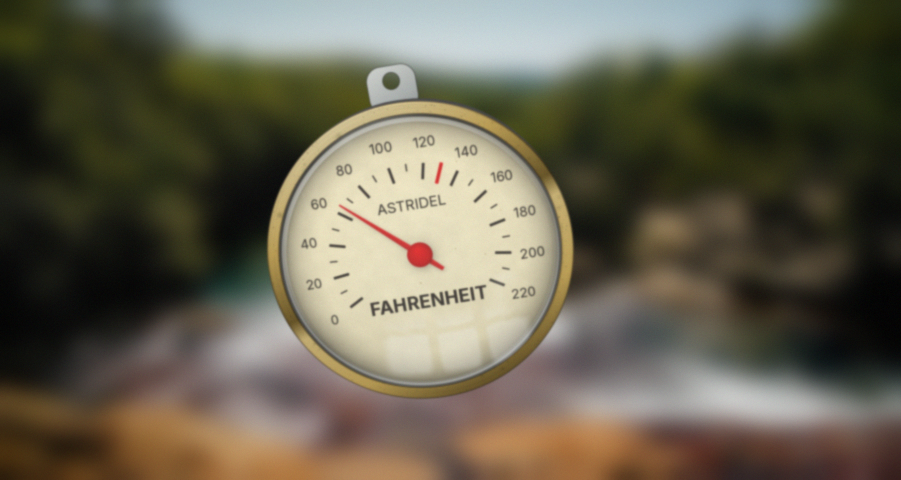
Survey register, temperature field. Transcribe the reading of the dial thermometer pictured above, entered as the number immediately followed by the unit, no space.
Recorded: 65°F
